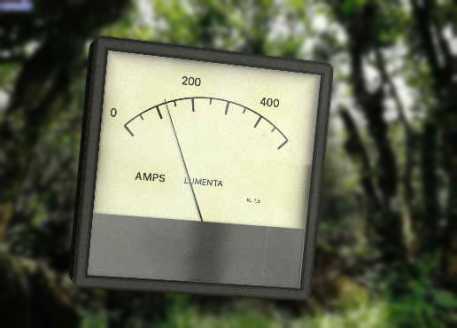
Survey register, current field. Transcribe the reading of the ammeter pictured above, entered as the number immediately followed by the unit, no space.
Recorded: 125A
